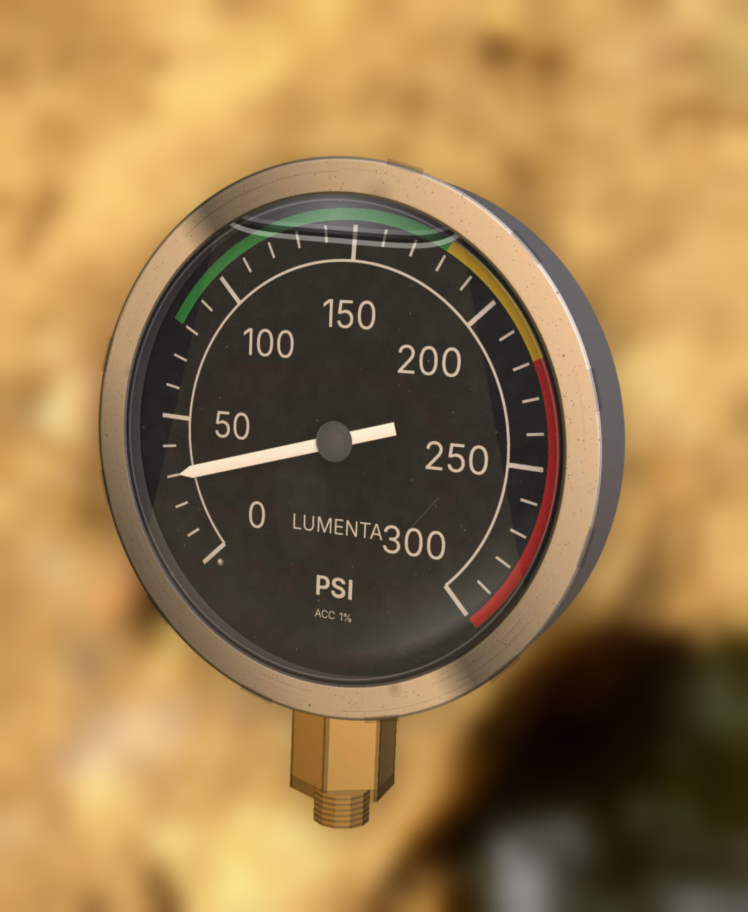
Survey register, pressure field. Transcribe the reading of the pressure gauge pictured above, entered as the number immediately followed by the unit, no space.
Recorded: 30psi
